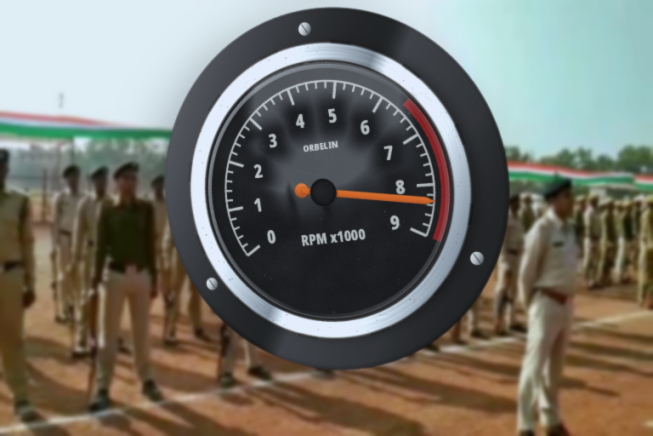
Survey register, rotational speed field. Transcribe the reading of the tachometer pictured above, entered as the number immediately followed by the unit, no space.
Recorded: 8300rpm
